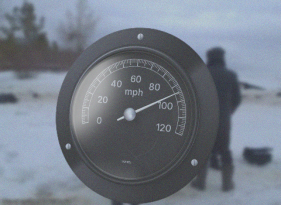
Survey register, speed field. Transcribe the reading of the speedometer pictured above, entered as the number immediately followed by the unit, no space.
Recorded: 95mph
